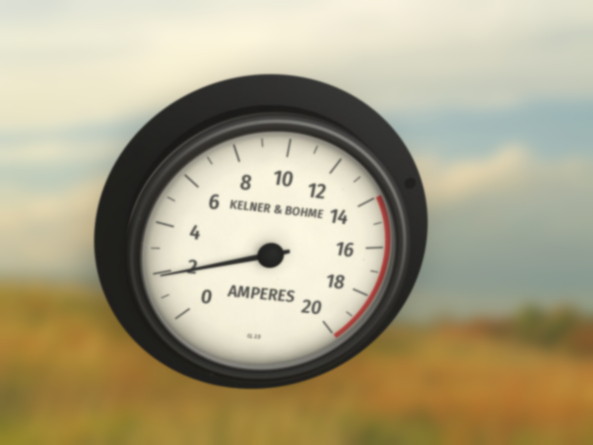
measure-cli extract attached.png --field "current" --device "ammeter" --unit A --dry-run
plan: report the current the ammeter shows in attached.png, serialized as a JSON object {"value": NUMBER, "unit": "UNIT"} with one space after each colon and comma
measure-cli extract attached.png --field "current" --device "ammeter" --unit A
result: {"value": 2, "unit": "A"}
